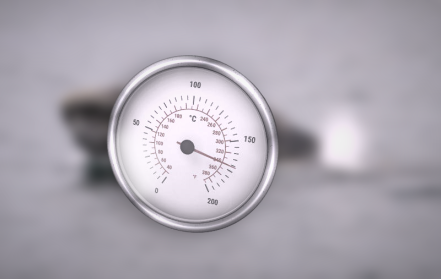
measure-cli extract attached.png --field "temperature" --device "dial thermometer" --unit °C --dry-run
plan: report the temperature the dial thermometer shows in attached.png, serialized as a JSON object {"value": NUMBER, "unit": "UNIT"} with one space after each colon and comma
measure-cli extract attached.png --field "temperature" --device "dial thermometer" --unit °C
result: {"value": 170, "unit": "°C"}
